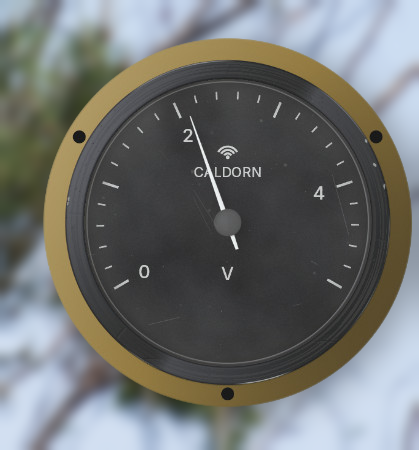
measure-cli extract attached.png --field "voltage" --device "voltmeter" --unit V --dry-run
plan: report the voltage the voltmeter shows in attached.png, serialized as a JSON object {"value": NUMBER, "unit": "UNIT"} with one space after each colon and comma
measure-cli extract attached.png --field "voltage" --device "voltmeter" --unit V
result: {"value": 2.1, "unit": "V"}
